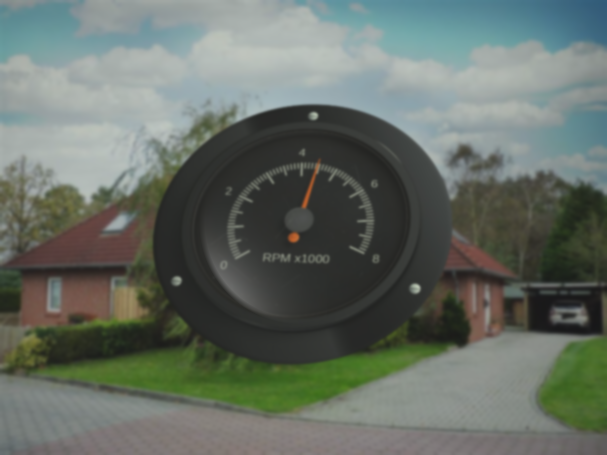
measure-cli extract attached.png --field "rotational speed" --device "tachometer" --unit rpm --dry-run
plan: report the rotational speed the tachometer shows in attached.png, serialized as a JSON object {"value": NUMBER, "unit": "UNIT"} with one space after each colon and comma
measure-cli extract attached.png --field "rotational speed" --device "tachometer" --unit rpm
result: {"value": 4500, "unit": "rpm"}
